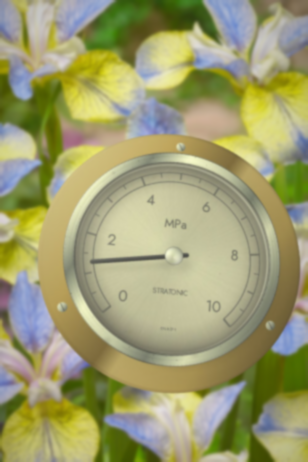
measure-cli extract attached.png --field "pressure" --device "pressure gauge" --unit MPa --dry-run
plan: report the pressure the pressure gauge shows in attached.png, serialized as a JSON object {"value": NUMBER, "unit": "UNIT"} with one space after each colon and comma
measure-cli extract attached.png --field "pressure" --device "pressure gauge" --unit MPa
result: {"value": 1.25, "unit": "MPa"}
